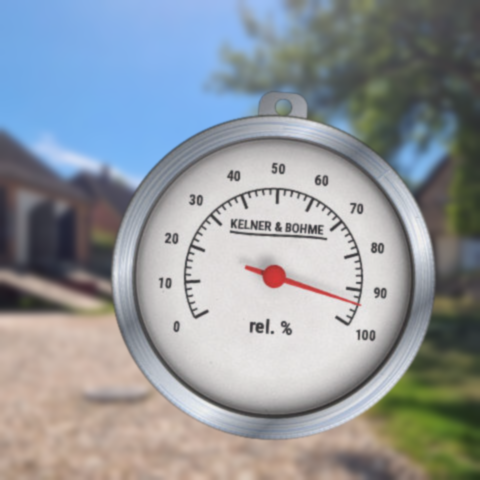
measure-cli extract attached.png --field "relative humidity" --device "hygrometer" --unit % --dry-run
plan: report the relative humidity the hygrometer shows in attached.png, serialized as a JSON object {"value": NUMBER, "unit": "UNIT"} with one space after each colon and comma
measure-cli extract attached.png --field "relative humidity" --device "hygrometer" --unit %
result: {"value": 94, "unit": "%"}
